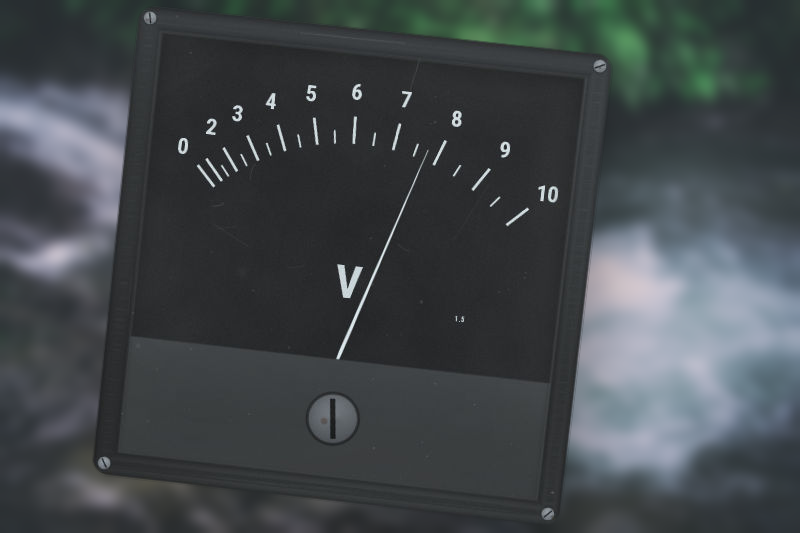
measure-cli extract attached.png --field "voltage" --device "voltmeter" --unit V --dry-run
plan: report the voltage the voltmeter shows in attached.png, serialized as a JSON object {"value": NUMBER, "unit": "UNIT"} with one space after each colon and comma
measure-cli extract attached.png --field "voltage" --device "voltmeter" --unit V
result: {"value": 7.75, "unit": "V"}
